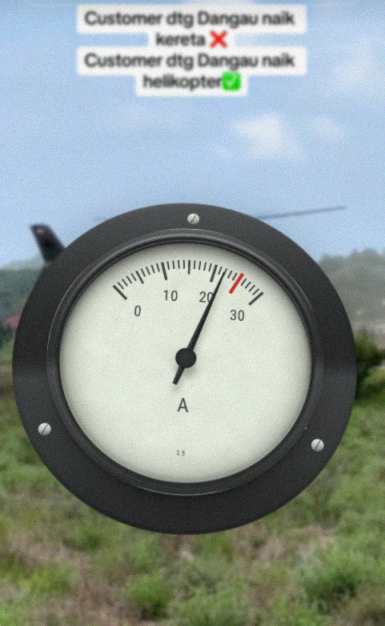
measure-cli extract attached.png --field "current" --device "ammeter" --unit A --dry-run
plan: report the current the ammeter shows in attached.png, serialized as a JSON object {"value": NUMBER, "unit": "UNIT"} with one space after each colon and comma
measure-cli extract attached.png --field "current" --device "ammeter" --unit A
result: {"value": 22, "unit": "A"}
